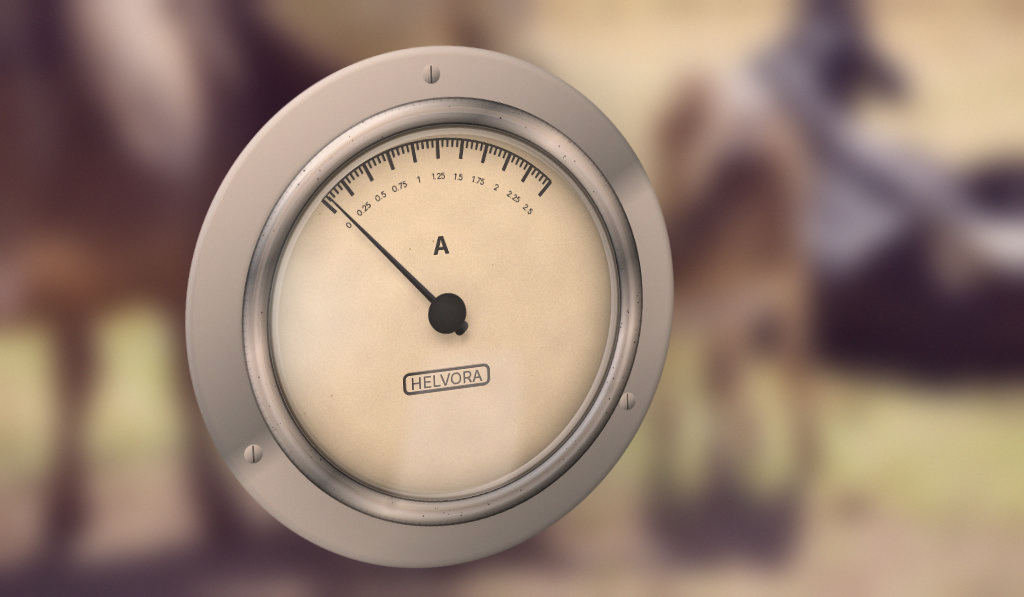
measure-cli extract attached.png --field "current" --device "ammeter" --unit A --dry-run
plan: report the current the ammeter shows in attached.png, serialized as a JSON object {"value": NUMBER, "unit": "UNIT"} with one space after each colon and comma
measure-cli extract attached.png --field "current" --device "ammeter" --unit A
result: {"value": 0.05, "unit": "A"}
